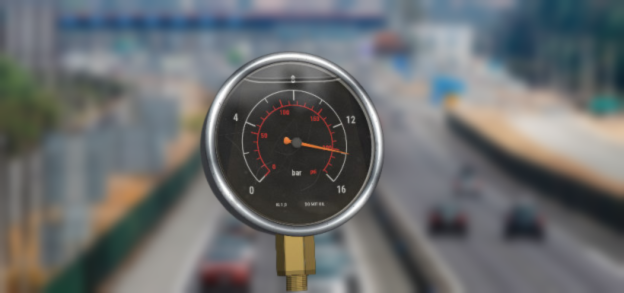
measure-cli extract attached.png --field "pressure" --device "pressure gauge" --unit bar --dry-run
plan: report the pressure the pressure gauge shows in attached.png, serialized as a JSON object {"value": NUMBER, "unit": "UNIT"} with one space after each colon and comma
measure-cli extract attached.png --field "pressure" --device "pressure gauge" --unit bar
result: {"value": 14, "unit": "bar"}
